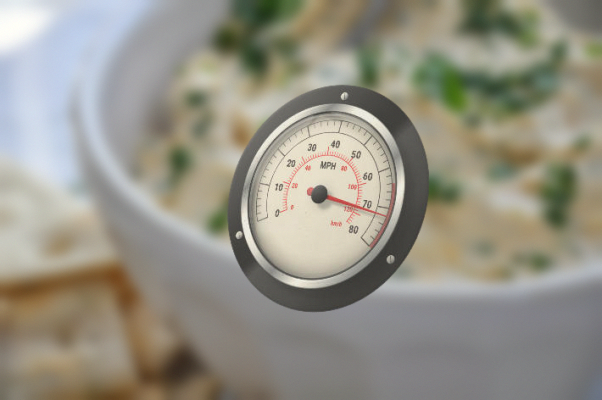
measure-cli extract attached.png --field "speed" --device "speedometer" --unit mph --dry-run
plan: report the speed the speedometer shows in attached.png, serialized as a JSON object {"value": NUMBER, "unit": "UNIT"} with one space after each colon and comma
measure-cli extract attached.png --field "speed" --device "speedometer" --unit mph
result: {"value": 72, "unit": "mph"}
